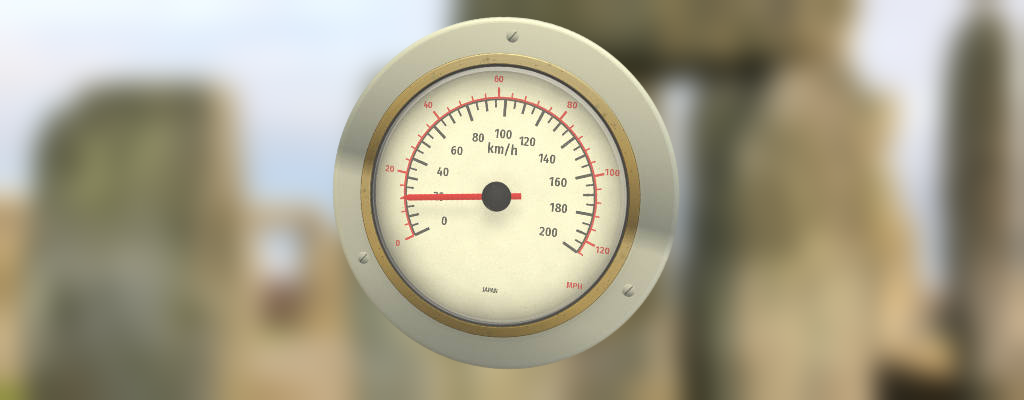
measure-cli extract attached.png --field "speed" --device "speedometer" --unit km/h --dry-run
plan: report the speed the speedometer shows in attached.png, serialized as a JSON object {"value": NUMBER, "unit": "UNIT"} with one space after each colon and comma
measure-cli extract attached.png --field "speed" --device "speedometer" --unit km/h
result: {"value": 20, "unit": "km/h"}
